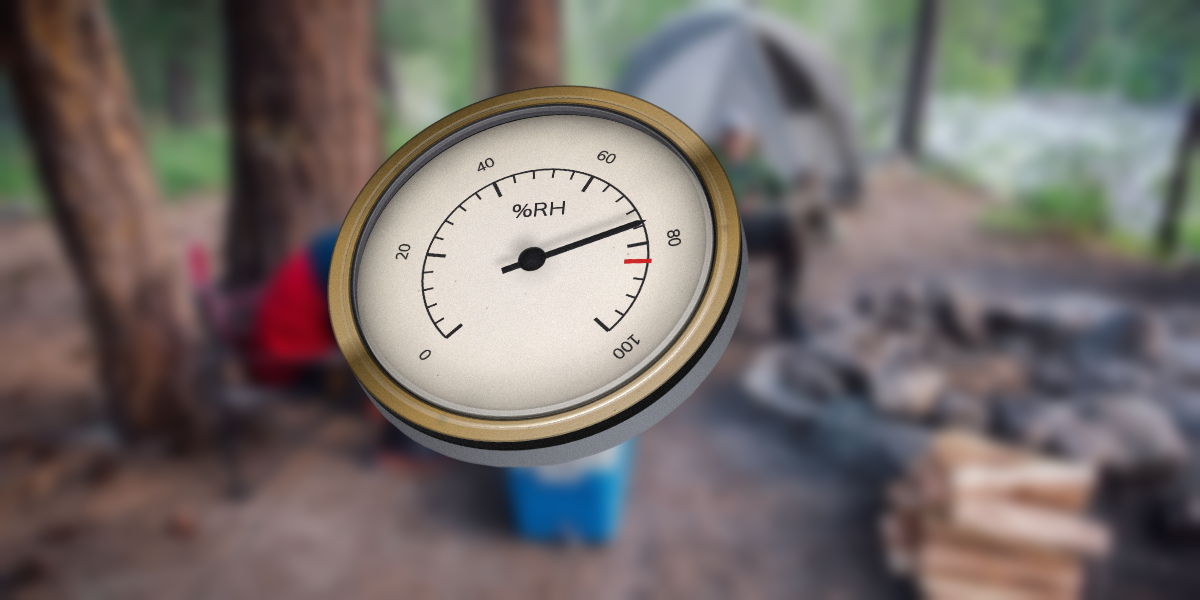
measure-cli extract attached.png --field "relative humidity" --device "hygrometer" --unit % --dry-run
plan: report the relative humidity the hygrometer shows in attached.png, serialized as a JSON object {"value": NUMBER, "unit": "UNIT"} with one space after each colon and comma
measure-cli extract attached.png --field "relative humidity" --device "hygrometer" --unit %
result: {"value": 76, "unit": "%"}
